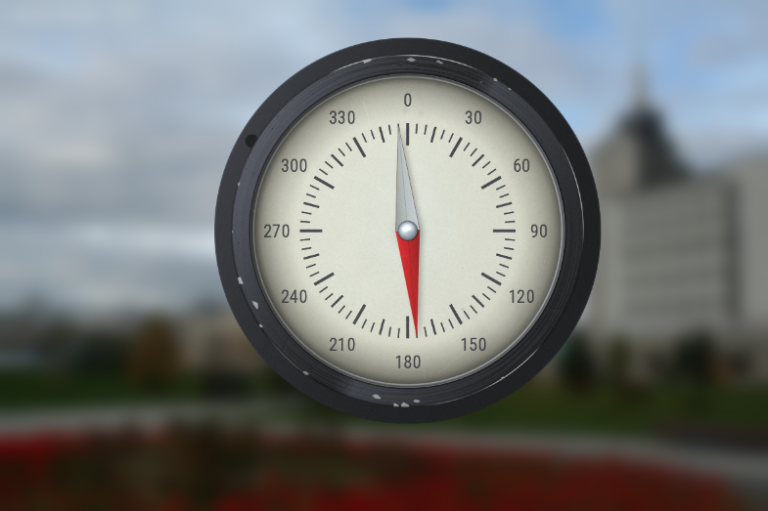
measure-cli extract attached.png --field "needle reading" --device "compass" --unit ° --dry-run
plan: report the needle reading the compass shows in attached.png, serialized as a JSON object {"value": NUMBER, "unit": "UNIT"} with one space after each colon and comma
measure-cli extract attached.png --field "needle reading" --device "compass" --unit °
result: {"value": 175, "unit": "°"}
